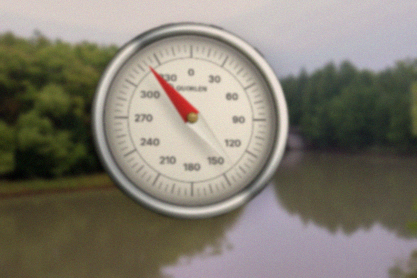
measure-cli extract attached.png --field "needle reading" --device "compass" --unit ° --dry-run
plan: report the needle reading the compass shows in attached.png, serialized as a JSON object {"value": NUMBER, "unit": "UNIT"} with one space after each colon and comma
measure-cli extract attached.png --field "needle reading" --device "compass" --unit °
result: {"value": 320, "unit": "°"}
